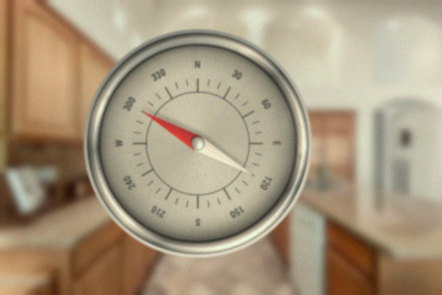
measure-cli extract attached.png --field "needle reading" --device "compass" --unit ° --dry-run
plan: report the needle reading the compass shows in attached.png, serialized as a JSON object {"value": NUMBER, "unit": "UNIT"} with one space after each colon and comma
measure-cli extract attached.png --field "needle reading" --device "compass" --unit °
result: {"value": 300, "unit": "°"}
